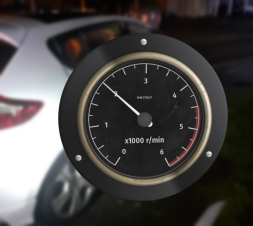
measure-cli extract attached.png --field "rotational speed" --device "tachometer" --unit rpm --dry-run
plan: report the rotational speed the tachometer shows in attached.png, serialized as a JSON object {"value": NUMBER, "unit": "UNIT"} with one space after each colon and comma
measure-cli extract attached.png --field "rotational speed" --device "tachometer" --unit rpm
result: {"value": 2000, "unit": "rpm"}
